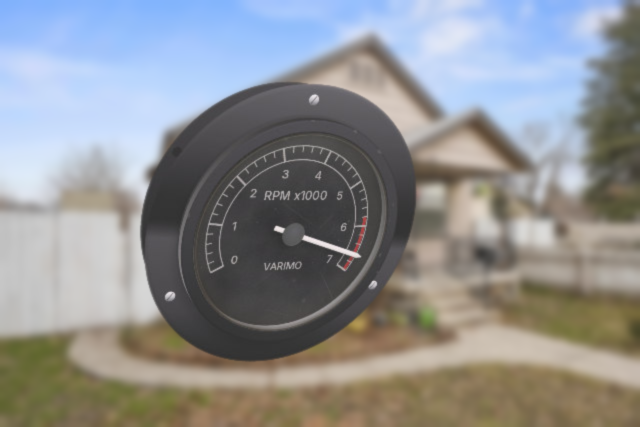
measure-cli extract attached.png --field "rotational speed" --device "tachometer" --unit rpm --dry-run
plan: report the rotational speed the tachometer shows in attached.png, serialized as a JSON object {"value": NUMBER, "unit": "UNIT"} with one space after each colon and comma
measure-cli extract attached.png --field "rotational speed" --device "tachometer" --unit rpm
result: {"value": 6600, "unit": "rpm"}
